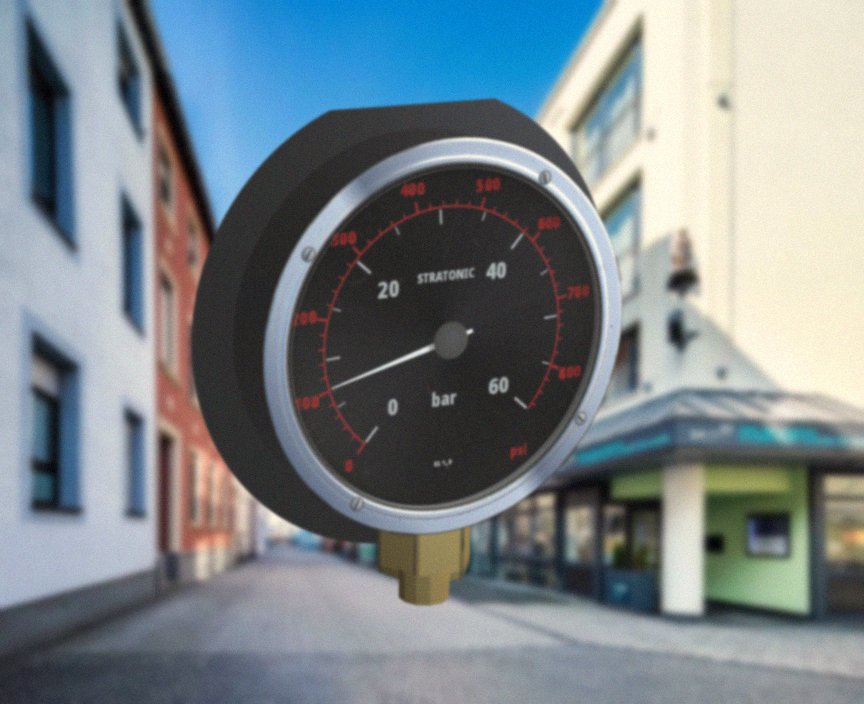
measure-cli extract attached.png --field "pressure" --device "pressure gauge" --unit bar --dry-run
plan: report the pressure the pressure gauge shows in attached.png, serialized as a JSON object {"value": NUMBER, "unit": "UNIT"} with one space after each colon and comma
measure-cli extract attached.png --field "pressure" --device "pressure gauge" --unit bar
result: {"value": 7.5, "unit": "bar"}
